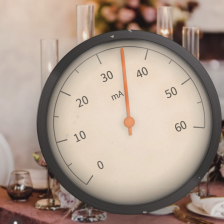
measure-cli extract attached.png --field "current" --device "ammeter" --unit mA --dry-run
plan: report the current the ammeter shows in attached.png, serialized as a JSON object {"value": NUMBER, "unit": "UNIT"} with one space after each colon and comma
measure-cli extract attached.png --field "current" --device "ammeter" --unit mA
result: {"value": 35, "unit": "mA"}
